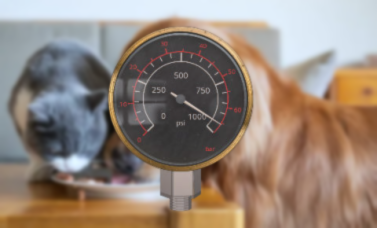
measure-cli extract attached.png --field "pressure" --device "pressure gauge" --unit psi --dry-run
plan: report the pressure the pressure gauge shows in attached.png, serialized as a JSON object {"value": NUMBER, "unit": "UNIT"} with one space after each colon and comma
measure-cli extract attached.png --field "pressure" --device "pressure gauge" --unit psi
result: {"value": 950, "unit": "psi"}
